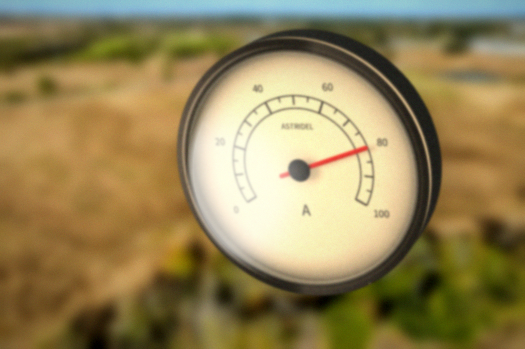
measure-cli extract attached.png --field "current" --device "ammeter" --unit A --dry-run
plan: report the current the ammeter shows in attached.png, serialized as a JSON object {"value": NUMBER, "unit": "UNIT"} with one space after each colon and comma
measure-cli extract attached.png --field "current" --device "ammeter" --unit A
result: {"value": 80, "unit": "A"}
